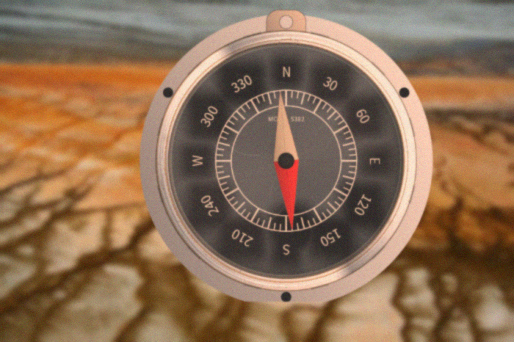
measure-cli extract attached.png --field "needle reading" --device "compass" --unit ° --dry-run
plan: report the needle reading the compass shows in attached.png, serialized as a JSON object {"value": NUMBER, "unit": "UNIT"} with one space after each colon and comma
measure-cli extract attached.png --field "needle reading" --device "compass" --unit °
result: {"value": 175, "unit": "°"}
